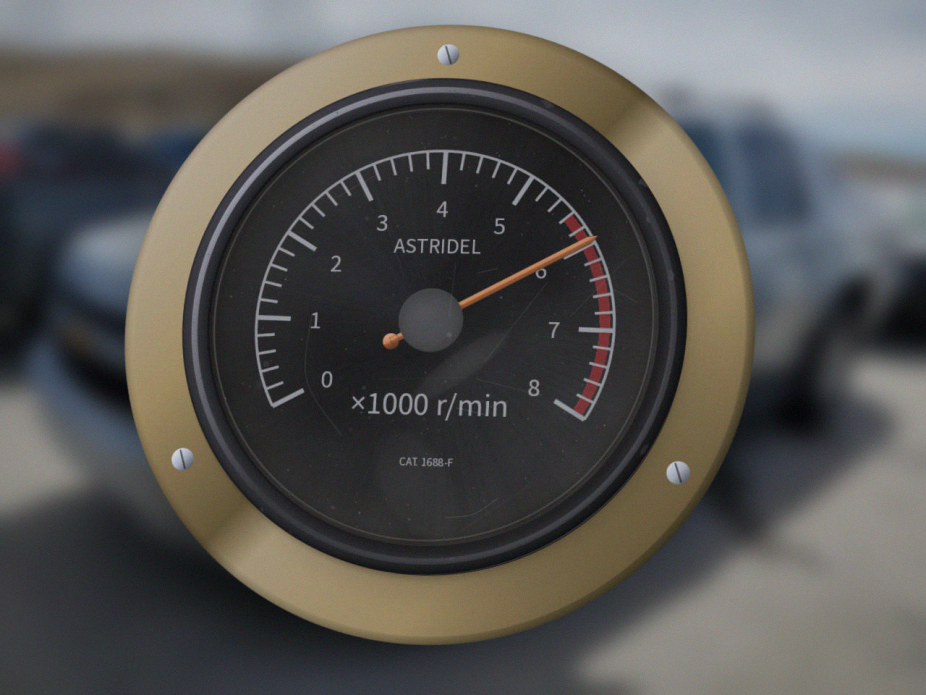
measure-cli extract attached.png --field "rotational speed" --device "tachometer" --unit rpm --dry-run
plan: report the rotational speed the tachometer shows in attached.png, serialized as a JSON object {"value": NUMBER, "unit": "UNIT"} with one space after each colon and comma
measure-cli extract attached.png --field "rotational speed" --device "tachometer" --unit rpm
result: {"value": 6000, "unit": "rpm"}
